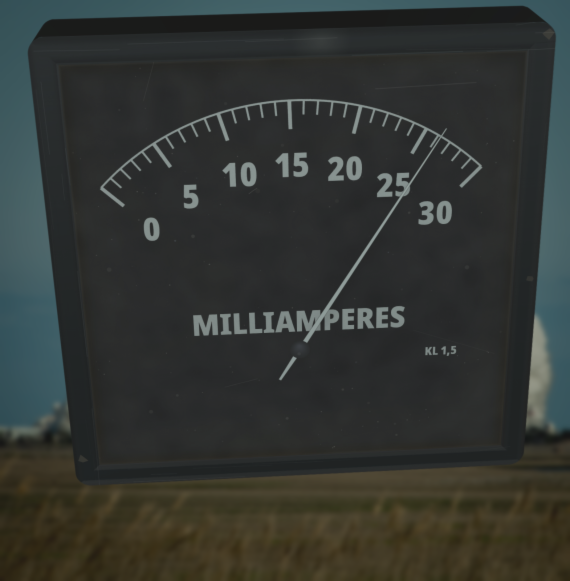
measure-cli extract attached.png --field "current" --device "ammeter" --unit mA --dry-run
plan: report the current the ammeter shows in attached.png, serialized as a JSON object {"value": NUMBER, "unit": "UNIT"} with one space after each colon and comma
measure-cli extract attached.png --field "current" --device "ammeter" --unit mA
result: {"value": 26, "unit": "mA"}
